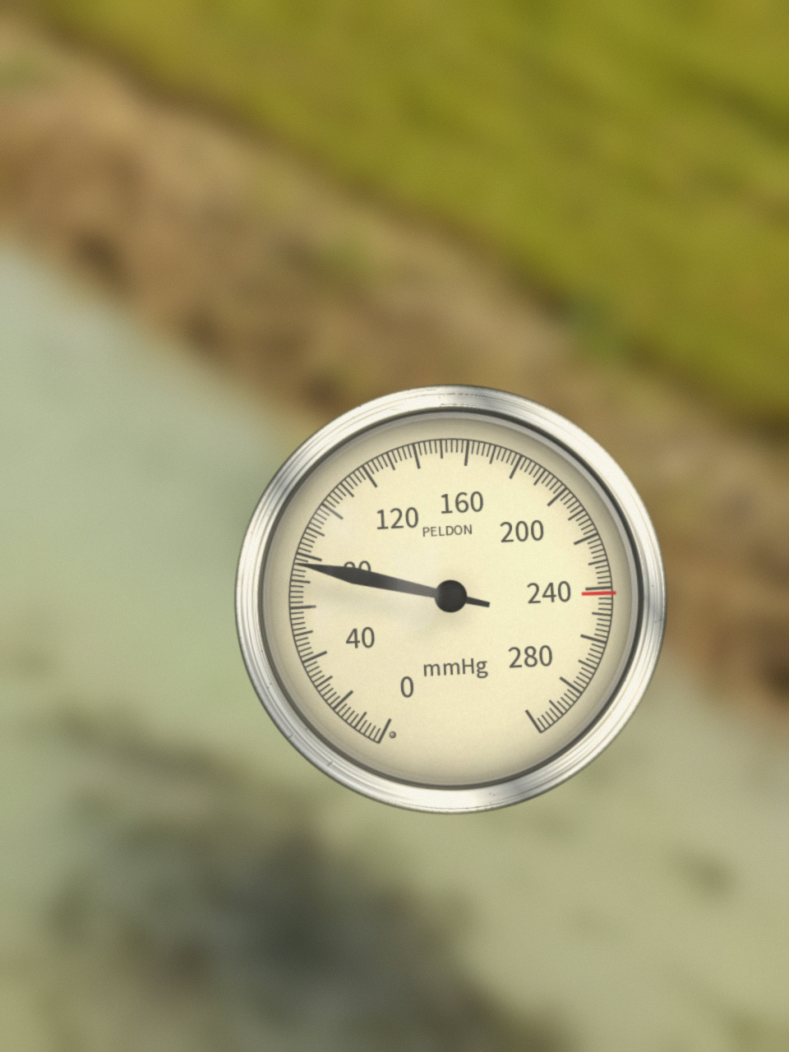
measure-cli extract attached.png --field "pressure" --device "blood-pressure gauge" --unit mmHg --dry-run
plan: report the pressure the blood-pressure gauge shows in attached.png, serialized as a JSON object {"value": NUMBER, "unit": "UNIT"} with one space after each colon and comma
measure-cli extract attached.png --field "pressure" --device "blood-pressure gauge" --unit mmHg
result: {"value": 76, "unit": "mmHg"}
